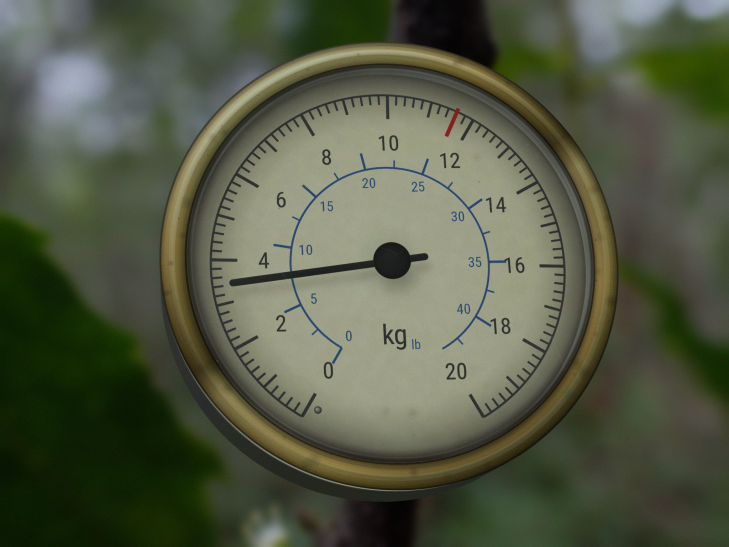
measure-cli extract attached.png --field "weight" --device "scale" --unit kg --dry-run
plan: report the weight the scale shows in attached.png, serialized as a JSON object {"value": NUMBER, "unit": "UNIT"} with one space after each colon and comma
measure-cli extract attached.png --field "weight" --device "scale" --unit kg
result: {"value": 3.4, "unit": "kg"}
